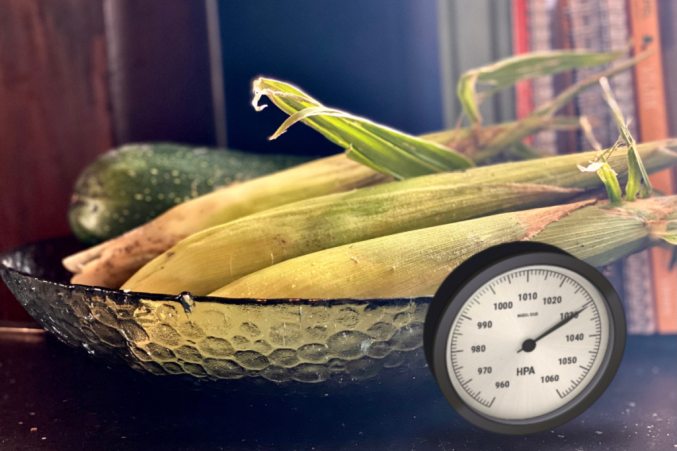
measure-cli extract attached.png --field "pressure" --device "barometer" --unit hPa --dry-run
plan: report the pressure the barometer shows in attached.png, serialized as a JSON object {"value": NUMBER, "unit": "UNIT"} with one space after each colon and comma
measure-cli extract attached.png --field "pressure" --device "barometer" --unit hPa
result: {"value": 1030, "unit": "hPa"}
